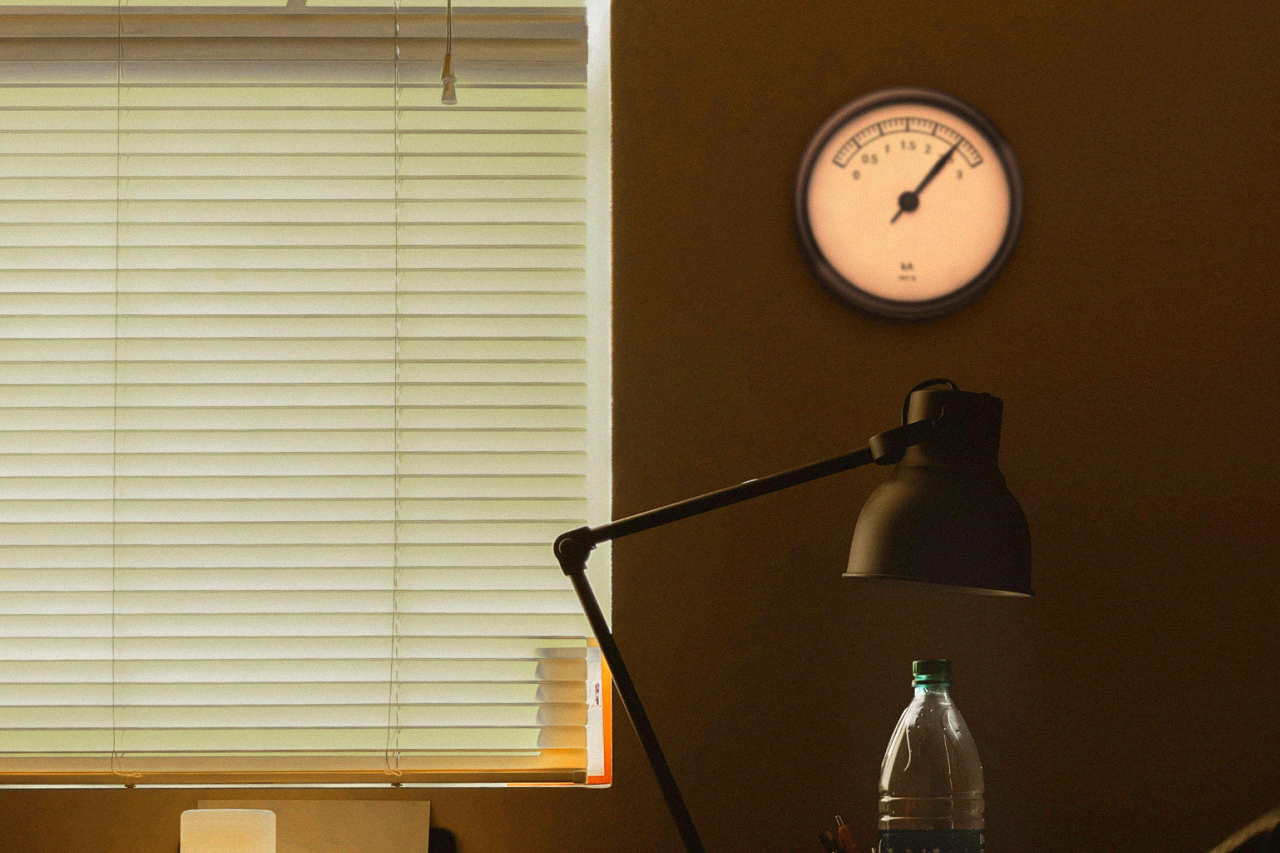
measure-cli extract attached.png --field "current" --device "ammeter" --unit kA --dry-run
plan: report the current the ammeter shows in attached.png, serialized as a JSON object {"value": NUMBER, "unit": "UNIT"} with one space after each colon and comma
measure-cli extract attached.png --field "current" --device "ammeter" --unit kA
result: {"value": 2.5, "unit": "kA"}
